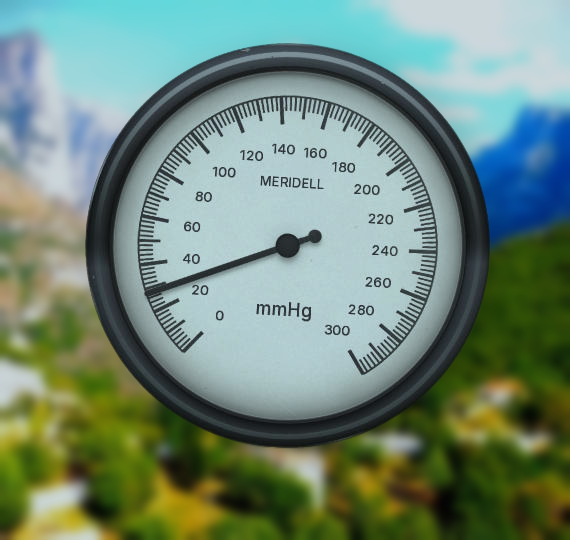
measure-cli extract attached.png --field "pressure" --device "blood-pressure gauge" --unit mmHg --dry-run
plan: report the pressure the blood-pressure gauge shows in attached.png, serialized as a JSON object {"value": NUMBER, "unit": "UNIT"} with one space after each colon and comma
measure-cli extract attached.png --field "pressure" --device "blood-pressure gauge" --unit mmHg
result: {"value": 28, "unit": "mmHg"}
